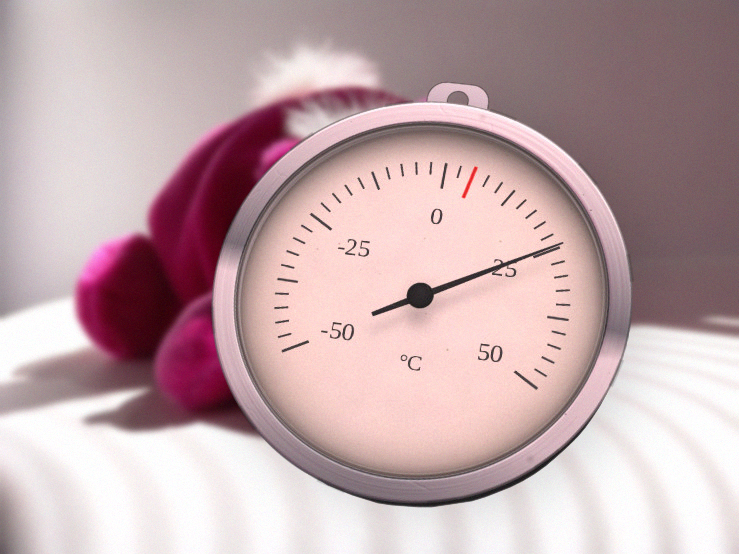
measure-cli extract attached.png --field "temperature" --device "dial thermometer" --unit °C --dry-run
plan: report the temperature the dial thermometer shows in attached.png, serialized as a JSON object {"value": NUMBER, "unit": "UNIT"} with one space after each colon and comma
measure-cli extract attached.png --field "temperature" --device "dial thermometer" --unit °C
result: {"value": 25, "unit": "°C"}
